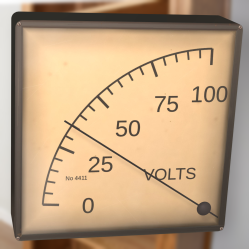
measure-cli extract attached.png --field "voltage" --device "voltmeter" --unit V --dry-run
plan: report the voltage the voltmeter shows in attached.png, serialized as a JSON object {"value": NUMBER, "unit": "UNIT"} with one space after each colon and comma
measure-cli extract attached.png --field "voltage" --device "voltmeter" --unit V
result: {"value": 35, "unit": "V"}
